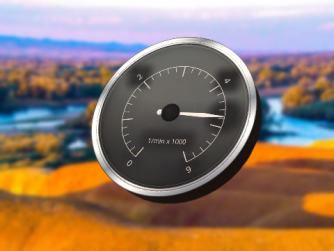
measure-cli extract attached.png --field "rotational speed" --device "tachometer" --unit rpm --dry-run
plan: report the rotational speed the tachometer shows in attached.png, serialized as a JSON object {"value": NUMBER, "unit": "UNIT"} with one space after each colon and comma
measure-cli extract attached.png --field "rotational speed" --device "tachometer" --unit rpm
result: {"value": 4800, "unit": "rpm"}
